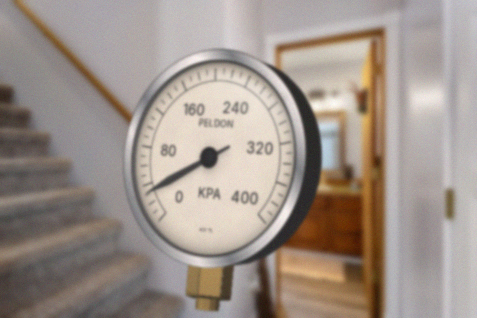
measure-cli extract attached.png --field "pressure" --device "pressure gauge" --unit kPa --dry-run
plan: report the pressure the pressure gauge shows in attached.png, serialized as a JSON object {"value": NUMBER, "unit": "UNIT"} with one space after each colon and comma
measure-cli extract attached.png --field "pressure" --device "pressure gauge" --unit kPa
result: {"value": 30, "unit": "kPa"}
